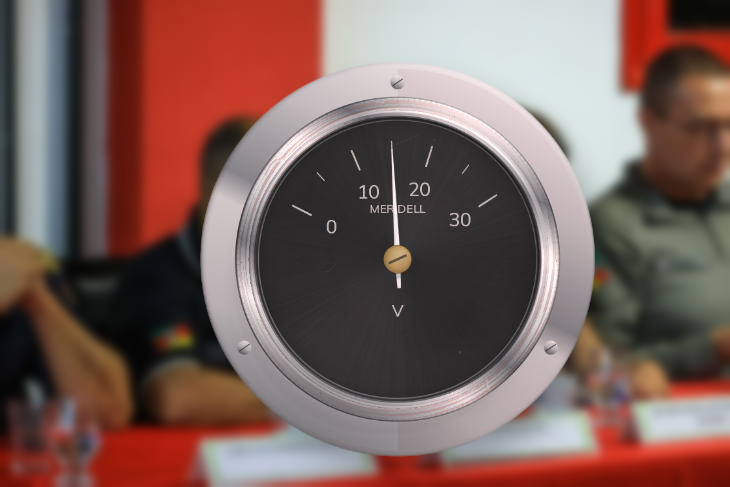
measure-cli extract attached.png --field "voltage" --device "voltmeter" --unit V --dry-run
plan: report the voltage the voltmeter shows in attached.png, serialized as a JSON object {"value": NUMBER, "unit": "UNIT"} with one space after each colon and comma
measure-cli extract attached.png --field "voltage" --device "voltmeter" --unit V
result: {"value": 15, "unit": "V"}
